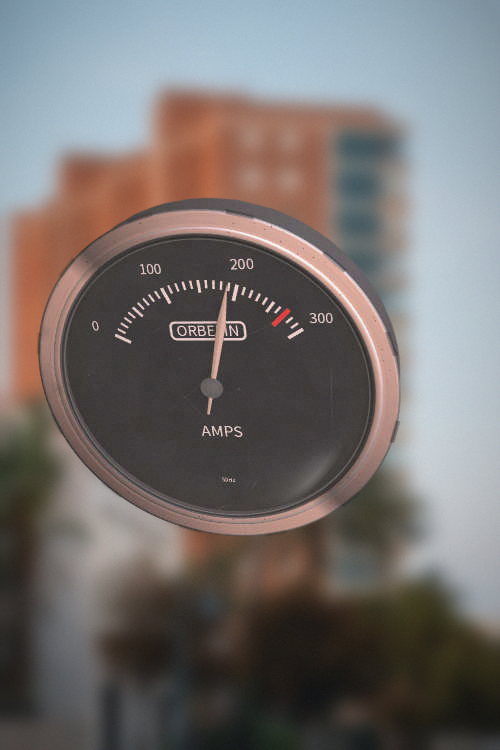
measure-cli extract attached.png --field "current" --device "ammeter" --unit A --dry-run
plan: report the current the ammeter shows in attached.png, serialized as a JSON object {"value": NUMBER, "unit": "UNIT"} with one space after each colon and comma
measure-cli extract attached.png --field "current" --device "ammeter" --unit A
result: {"value": 190, "unit": "A"}
